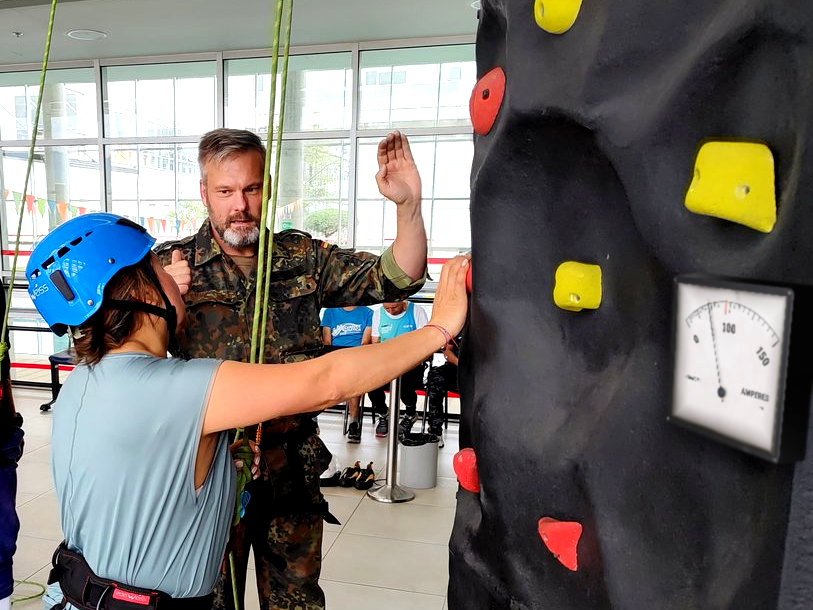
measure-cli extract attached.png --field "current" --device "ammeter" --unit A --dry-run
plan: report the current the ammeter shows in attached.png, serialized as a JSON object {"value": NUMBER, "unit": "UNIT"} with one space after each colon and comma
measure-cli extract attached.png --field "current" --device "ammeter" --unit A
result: {"value": 75, "unit": "A"}
